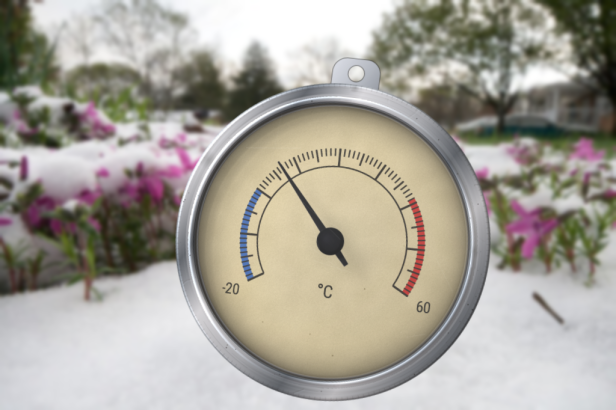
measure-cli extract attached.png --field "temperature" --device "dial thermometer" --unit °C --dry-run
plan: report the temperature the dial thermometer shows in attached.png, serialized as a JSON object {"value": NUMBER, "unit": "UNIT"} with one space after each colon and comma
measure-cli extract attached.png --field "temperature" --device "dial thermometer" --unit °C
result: {"value": 7, "unit": "°C"}
